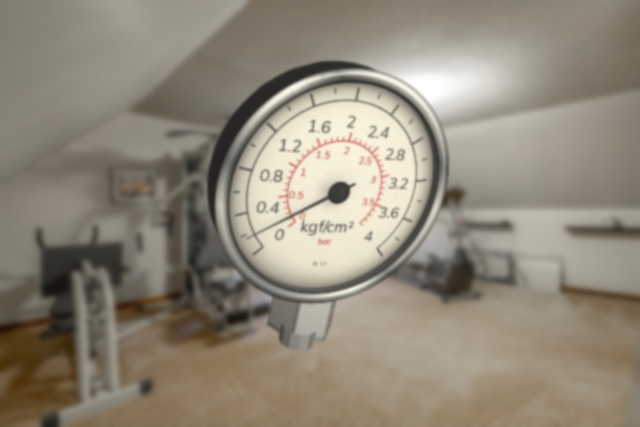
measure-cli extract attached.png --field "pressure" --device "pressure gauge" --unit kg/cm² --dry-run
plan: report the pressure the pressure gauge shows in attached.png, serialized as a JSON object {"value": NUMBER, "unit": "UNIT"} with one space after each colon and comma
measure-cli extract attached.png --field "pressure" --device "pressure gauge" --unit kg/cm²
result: {"value": 0.2, "unit": "kg/cm²"}
